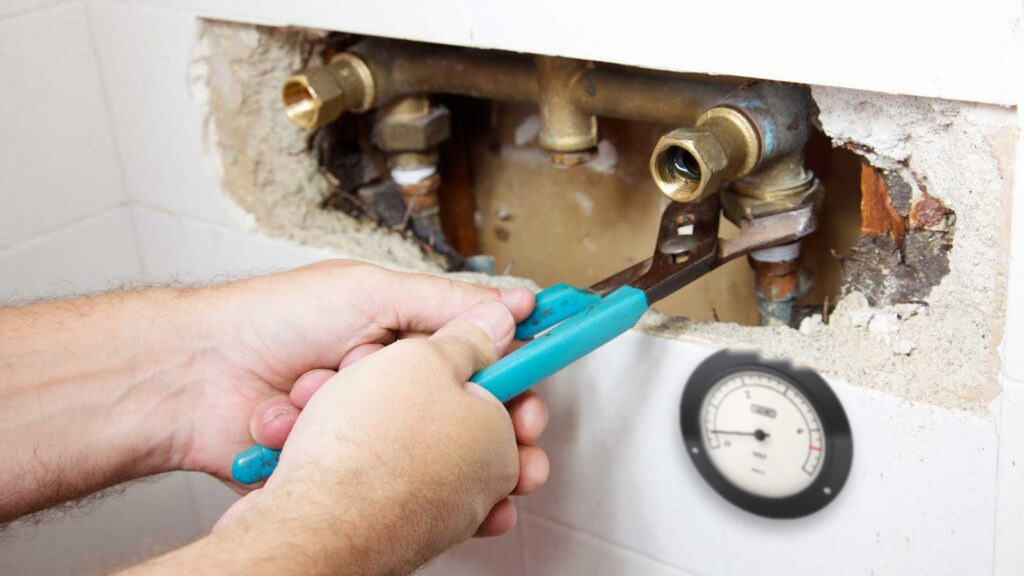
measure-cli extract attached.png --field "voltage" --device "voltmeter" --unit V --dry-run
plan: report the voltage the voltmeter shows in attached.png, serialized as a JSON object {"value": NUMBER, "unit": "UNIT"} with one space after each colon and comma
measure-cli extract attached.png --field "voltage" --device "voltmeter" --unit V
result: {"value": 0.4, "unit": "V"}
